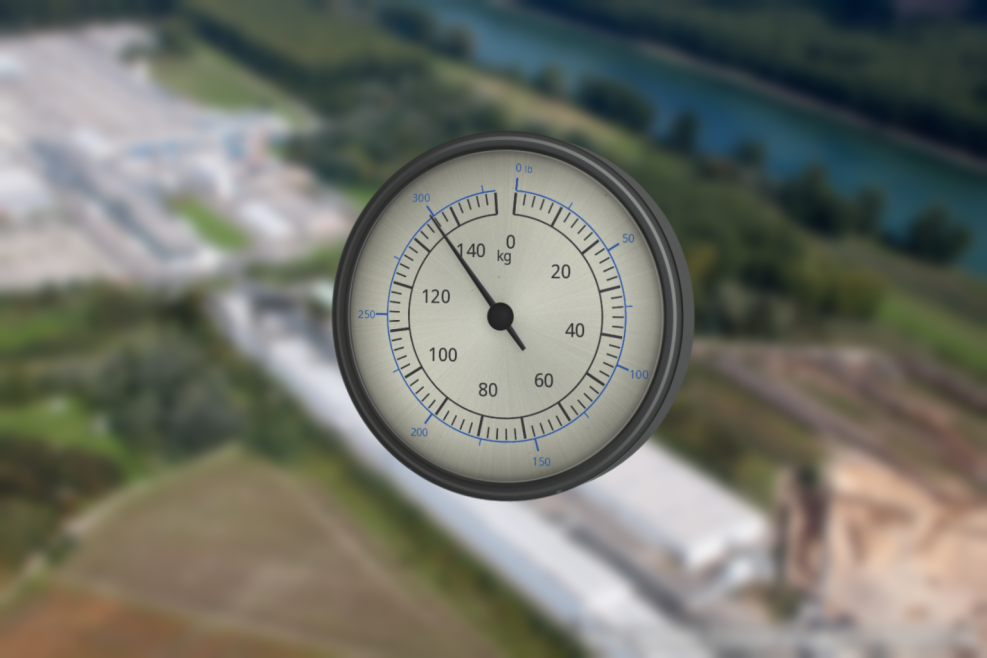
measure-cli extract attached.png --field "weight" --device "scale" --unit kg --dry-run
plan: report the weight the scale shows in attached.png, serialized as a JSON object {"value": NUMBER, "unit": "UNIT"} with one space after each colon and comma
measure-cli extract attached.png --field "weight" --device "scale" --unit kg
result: {"value": 136, "unit": "kg"}
